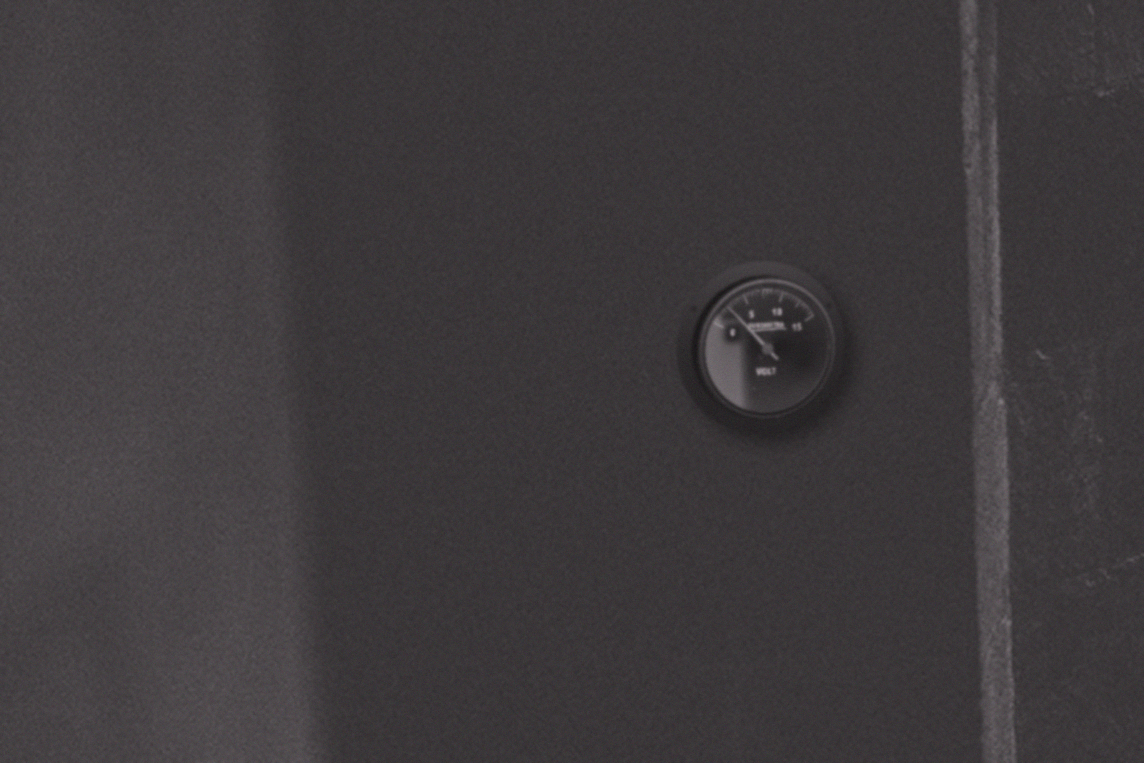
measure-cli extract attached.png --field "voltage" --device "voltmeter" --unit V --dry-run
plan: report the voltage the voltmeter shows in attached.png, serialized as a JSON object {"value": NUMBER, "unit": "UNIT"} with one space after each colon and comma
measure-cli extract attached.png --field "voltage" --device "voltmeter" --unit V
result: {"value": 2.5, "unit": "V"}
